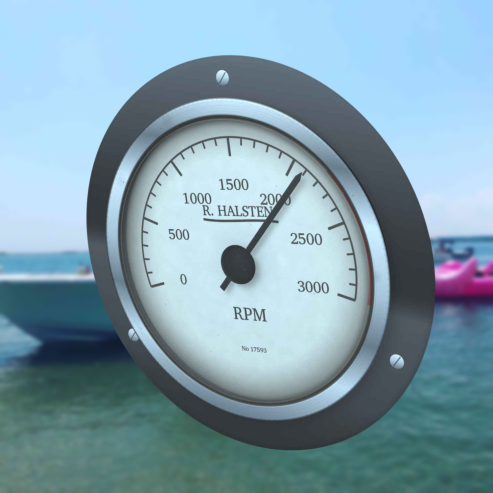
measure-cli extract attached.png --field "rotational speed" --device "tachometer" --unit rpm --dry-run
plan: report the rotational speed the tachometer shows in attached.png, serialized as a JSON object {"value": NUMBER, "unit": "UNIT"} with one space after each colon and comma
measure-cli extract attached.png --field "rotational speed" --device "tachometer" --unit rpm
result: {"value": 2100, "unit": "rpm"}
